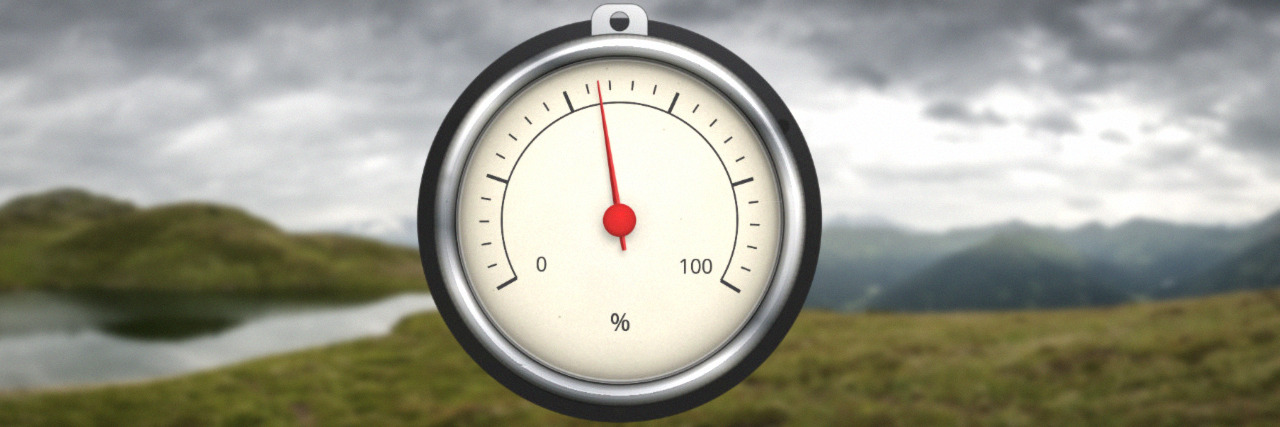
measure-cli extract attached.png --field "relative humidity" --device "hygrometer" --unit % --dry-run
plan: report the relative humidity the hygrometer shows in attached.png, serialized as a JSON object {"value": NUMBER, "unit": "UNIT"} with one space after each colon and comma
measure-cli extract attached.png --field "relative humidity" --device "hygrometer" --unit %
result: {"value": 46, "unit": "%"}
